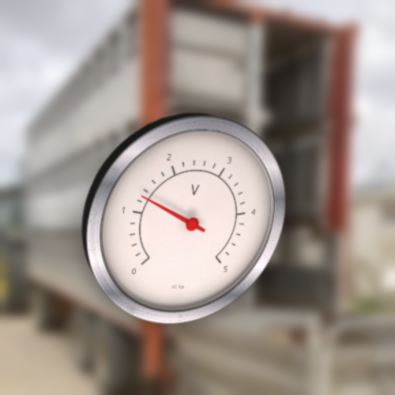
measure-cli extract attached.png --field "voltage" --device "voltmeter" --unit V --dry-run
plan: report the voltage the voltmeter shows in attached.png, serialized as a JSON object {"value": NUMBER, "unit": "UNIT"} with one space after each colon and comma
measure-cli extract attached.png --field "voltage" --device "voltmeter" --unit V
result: {"value": 1.3, "unit": "V"}
